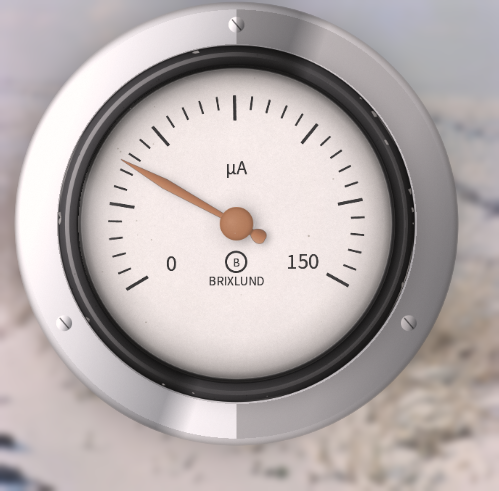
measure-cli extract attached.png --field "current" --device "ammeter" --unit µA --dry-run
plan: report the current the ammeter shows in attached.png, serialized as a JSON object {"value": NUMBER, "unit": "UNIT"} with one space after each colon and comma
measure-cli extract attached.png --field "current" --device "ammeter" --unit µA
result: {"value": 37.5, "unit": "µA"}
